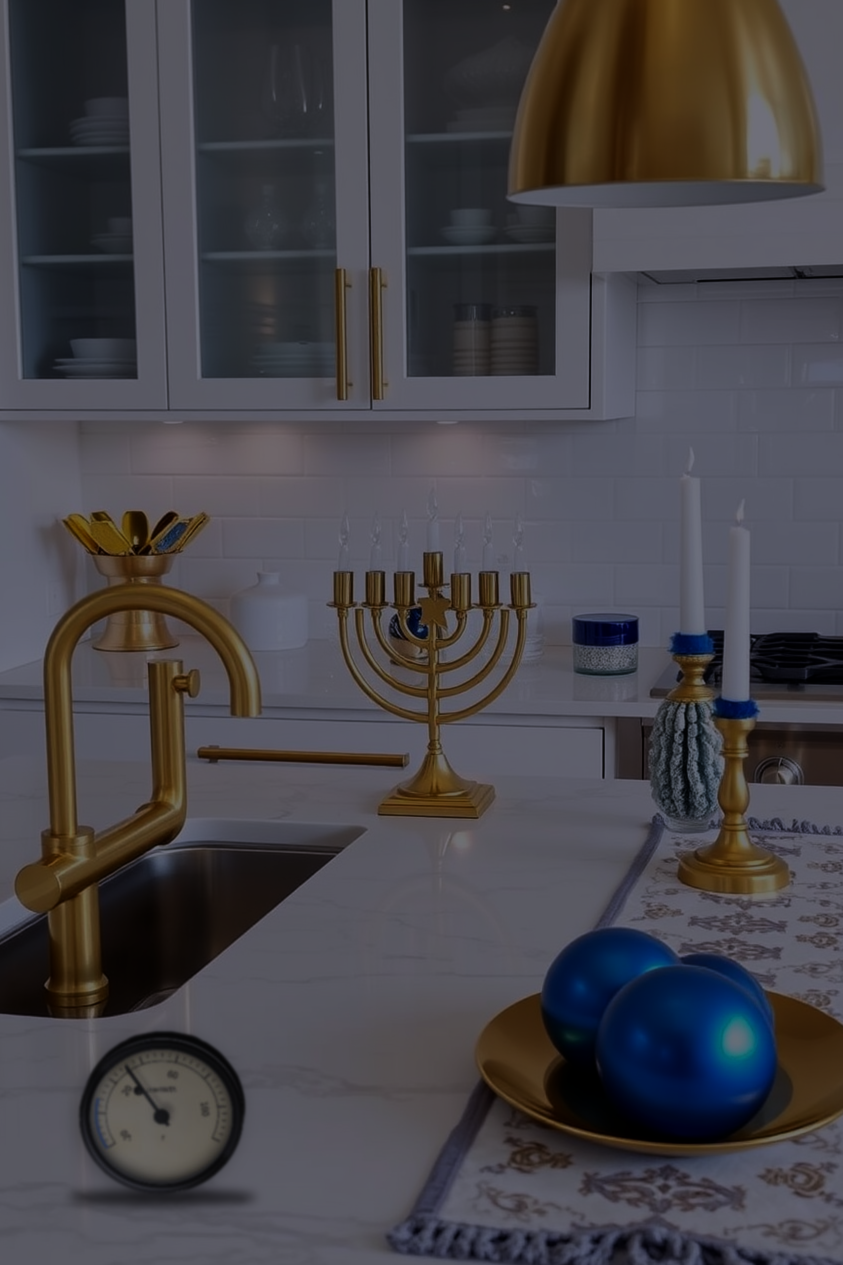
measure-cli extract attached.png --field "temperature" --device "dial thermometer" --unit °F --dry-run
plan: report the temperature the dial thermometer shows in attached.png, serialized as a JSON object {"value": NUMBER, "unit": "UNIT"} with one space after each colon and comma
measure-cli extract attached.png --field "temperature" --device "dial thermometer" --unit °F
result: {"value": 32, "unit": "°F"}
